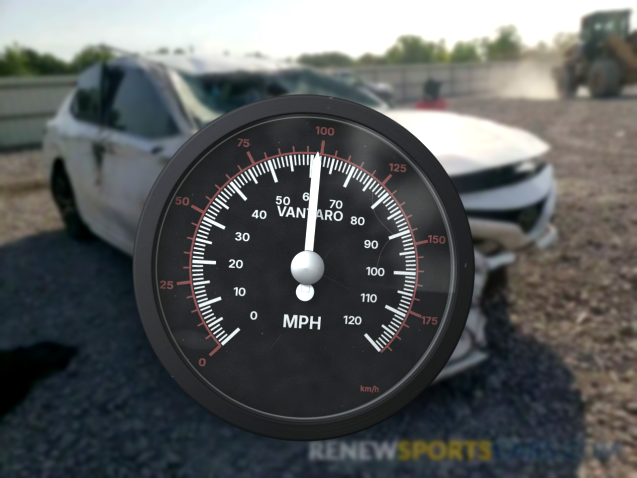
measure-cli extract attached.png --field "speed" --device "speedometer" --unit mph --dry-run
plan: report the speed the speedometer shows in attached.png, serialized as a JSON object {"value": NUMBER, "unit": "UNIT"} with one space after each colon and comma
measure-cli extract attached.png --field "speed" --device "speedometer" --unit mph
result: {"value": 61, "unit": "mph"}
